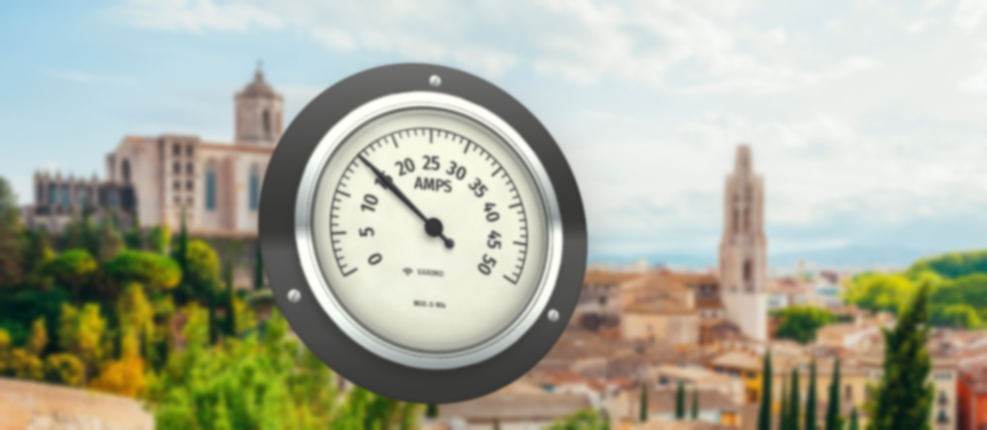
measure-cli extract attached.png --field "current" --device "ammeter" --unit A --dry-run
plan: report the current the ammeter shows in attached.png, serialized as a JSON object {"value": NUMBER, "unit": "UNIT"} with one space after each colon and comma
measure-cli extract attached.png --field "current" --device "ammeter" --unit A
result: {"value": 15, "unit": "A"}
